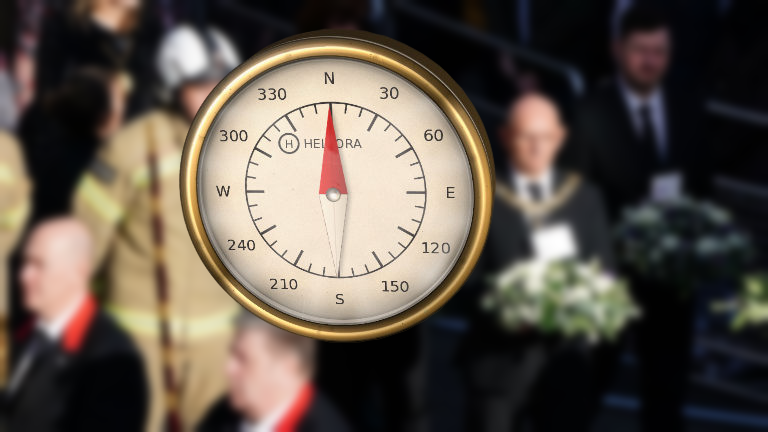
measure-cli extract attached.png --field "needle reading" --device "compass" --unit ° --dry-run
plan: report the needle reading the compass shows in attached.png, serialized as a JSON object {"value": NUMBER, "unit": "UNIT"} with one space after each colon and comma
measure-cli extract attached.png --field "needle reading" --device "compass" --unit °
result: {"value": 0, "unit": "°"}
